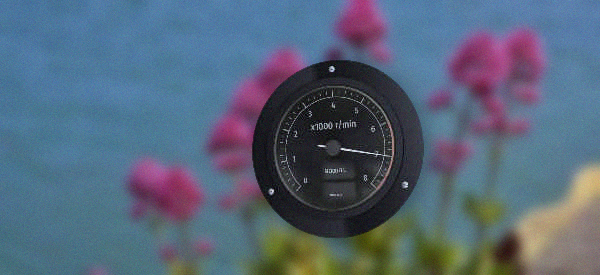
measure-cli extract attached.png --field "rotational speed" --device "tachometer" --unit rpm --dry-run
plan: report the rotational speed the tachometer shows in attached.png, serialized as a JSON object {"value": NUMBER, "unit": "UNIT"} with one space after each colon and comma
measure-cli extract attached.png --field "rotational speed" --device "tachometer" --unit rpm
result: {"value": 7000, "unit": "rpm"}
